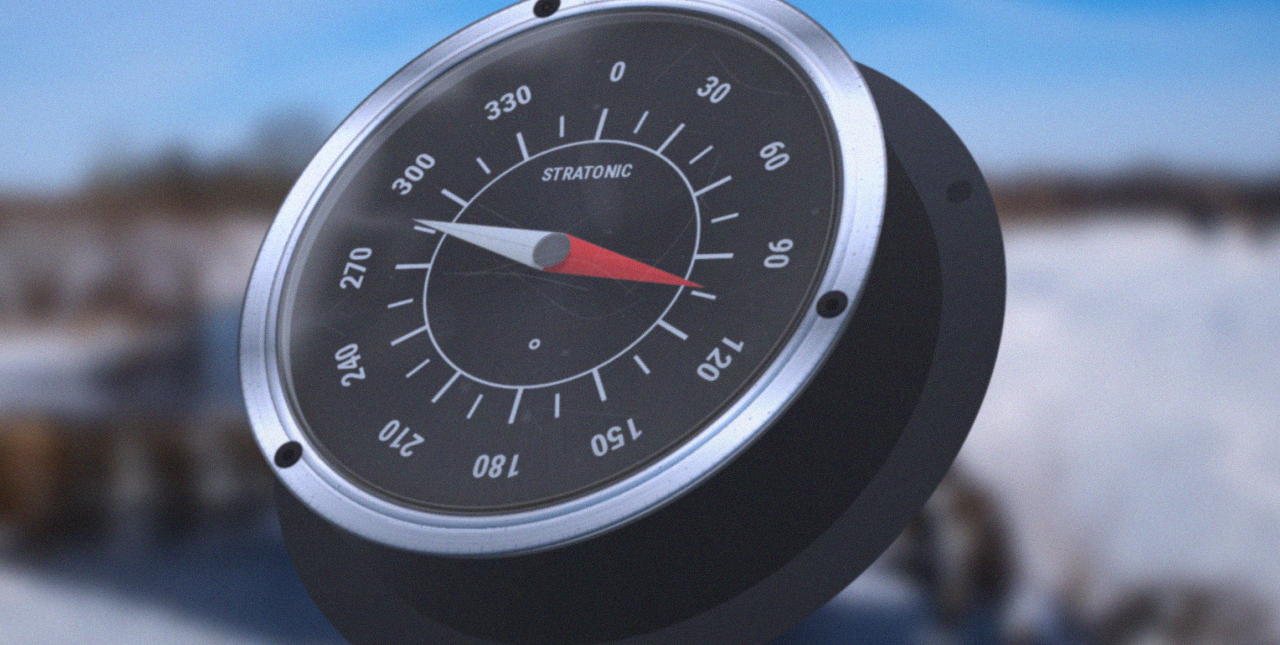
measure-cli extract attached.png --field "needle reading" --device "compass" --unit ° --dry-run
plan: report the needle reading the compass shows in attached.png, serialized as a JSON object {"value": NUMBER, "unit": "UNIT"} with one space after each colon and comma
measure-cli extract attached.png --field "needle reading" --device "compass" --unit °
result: {"value": 105, "unit": "°"}
